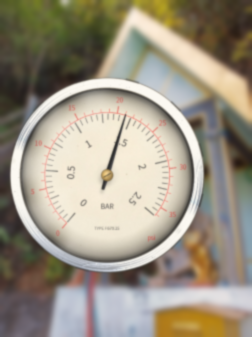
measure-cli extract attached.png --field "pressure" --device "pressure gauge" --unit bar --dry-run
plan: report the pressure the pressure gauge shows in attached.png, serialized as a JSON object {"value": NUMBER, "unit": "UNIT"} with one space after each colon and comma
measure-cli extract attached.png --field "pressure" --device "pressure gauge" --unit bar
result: {"value": 1.45, "unit": "bar"}
